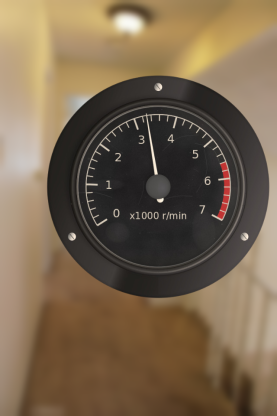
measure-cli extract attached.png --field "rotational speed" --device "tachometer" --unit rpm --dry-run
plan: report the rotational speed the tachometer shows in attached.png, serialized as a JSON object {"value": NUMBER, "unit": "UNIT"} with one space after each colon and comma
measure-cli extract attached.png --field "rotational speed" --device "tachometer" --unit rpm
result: {"value": 3300, "unit": "rpm"}
